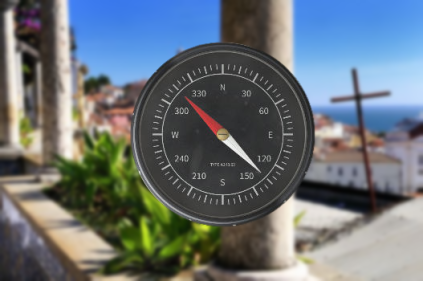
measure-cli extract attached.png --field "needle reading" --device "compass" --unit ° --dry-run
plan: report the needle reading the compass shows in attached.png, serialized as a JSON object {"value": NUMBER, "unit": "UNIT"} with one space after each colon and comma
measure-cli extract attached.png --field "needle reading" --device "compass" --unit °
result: {"value": 315, "unit": "°"}
